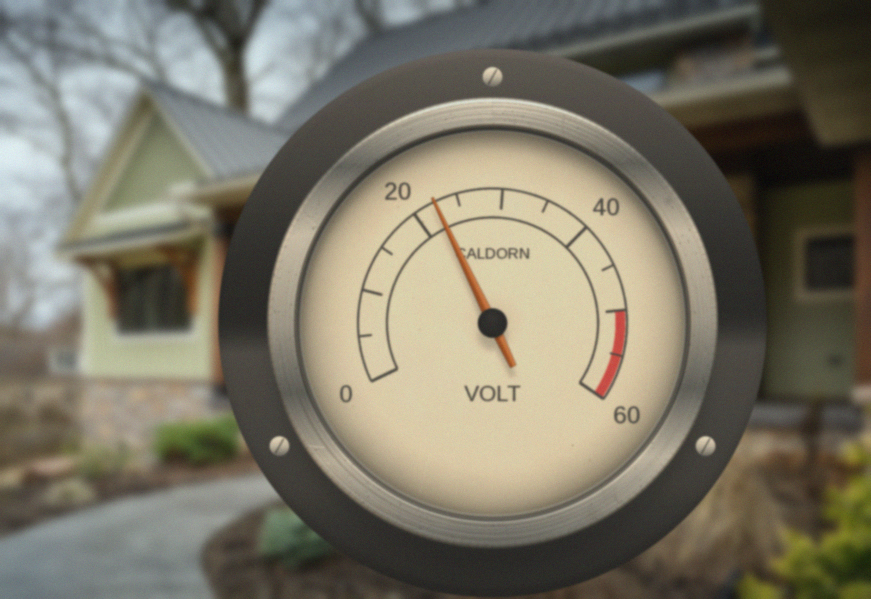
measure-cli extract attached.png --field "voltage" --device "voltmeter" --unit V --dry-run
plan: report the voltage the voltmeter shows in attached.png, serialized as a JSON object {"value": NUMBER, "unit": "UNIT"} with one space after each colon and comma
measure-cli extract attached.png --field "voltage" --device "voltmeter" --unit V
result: {"value": 22.5, "unit": "V"}
